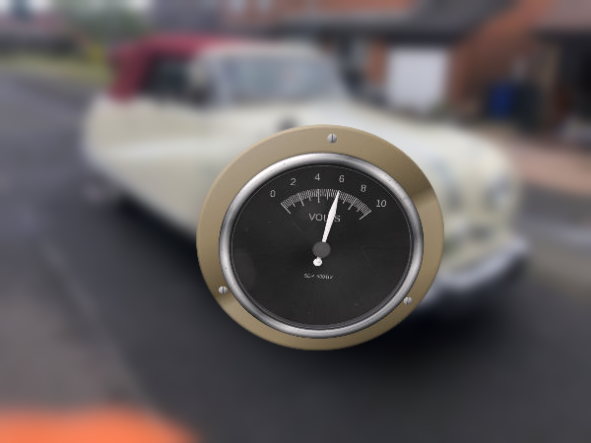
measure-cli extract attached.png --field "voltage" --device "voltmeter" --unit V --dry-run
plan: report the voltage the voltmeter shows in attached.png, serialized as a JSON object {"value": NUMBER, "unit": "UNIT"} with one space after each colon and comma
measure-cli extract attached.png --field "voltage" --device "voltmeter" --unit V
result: {"value": 6, "unit": "V"}
